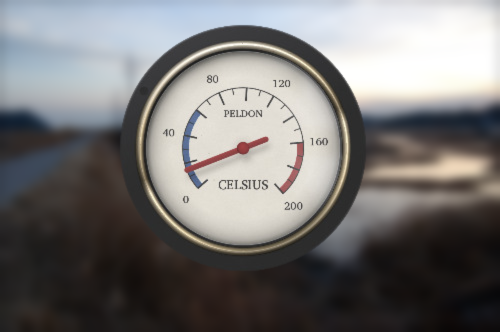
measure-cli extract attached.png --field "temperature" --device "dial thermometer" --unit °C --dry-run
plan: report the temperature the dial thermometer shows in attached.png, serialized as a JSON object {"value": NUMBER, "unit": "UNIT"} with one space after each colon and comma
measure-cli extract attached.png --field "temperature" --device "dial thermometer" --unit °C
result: {"value": 15, "unit": "°C"}
